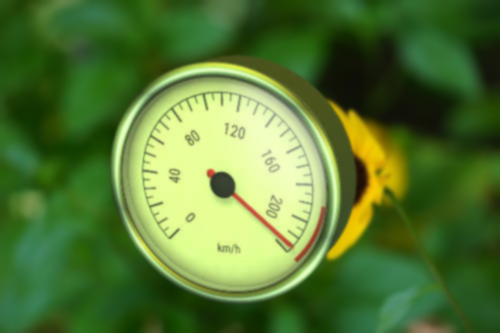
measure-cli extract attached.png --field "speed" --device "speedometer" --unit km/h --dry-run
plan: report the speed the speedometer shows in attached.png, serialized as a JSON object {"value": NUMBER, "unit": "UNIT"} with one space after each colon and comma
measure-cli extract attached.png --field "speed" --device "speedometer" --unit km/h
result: {"value": 215, "unit": "km/h"}
